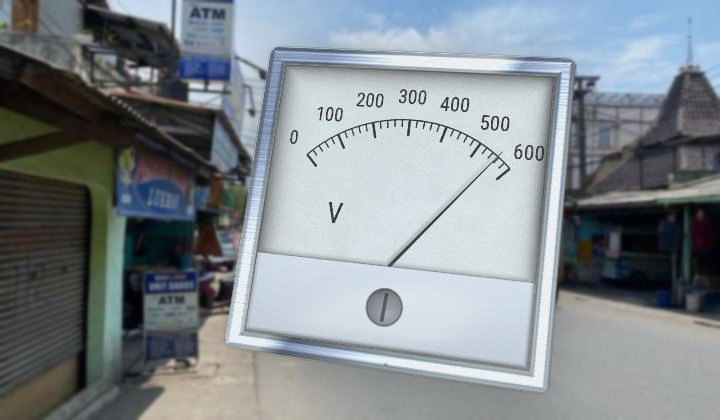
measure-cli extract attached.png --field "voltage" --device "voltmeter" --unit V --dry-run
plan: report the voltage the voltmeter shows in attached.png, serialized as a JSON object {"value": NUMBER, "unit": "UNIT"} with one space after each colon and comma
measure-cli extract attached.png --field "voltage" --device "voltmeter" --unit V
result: {"value": 560, "unit": "V"}
